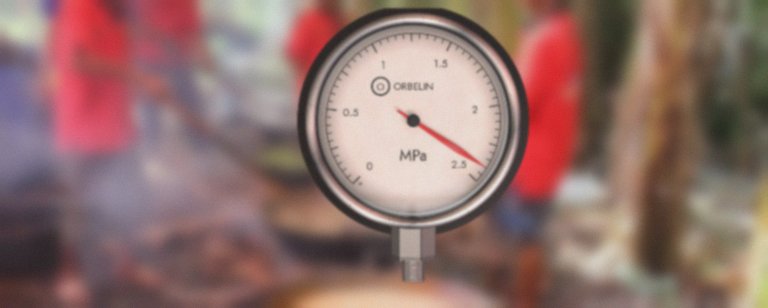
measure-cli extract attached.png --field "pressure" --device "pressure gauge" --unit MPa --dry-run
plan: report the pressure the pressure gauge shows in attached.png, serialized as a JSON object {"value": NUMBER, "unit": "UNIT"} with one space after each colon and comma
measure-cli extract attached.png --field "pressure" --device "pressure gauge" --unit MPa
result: {"value": 2.4, "unit": "MPa"}
